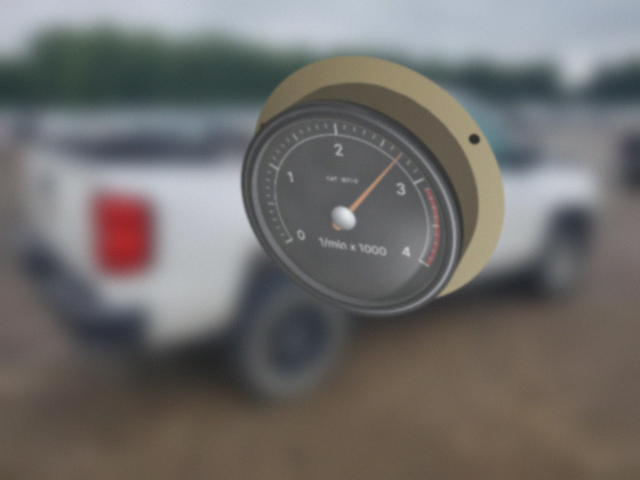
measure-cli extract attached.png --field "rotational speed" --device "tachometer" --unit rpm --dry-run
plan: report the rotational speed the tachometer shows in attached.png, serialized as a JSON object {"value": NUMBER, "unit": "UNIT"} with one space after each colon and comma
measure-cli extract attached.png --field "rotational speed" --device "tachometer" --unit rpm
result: {"value": 2700, "unit": "rpm"}
